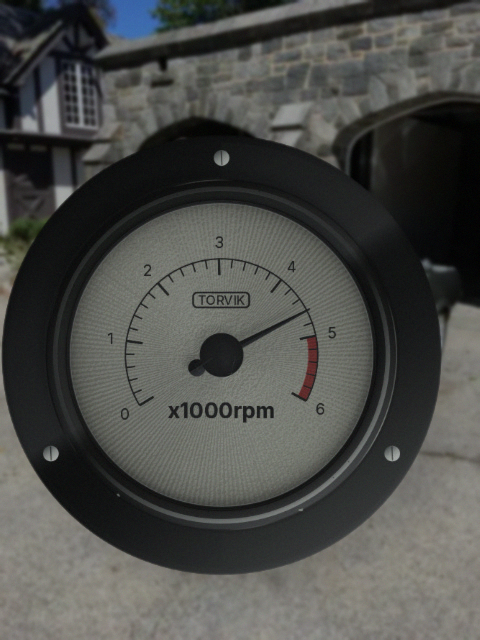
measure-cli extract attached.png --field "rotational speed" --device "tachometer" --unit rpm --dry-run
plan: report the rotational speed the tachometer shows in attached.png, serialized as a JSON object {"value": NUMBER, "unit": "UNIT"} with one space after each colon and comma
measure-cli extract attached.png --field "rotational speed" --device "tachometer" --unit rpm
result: {"value": 4600, "unit": "rpm"}
